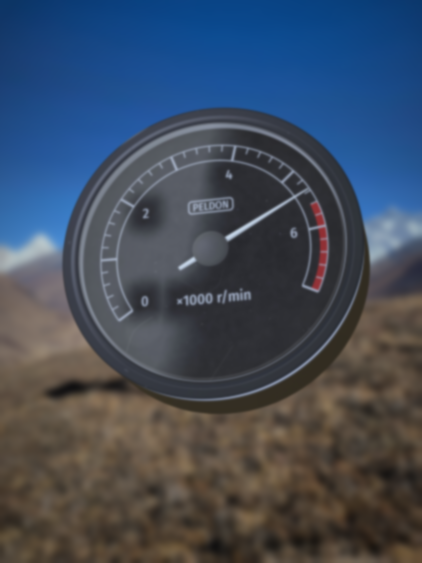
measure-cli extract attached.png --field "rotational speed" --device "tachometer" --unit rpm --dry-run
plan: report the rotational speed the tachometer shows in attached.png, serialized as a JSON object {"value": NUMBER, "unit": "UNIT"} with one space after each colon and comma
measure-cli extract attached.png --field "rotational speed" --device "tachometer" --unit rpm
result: {"value": 5400, "unit": "rpm"}
